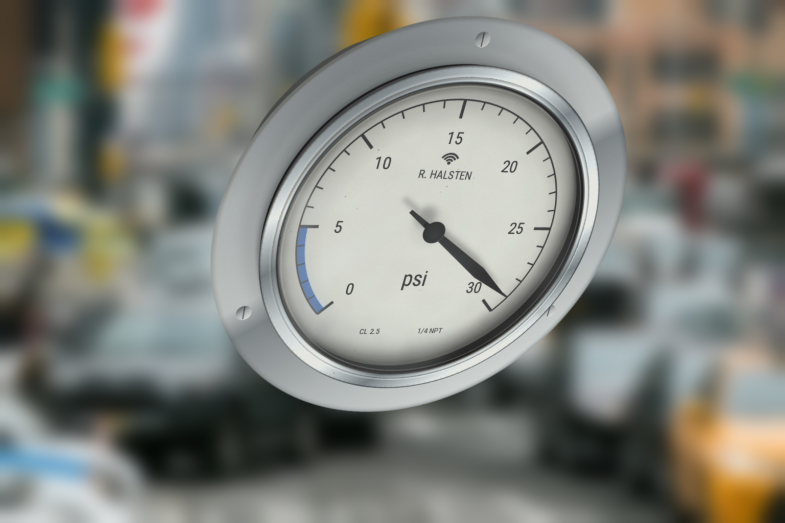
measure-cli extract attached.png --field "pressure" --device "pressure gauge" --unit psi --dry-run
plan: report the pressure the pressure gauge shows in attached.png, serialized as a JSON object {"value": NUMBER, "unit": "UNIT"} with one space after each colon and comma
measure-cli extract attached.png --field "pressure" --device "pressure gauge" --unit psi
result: {"value": 29, "unit": "psi"}
